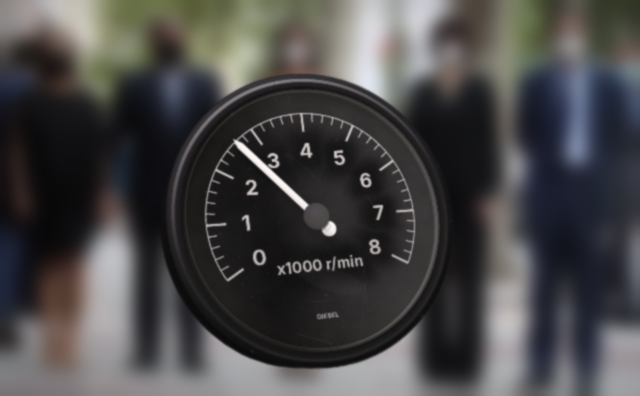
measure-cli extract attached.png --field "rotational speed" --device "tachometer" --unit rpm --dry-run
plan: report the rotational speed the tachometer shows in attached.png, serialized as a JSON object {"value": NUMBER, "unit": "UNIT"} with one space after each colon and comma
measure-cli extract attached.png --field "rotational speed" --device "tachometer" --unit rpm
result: {"value": 2600, "unit": "rpm"}
